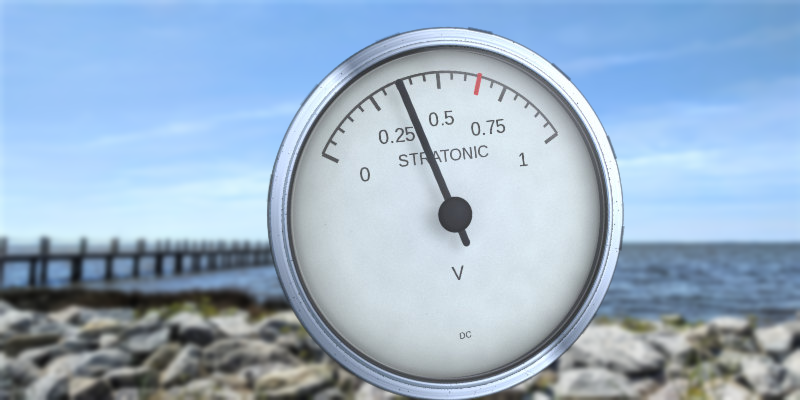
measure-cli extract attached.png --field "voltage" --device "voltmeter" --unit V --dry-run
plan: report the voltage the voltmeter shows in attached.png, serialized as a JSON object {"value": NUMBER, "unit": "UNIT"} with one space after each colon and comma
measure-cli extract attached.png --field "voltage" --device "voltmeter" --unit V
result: {"value": 0.35, "unit": "V"}
